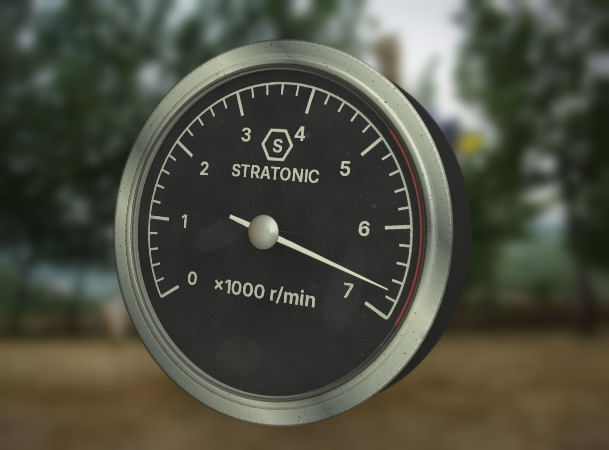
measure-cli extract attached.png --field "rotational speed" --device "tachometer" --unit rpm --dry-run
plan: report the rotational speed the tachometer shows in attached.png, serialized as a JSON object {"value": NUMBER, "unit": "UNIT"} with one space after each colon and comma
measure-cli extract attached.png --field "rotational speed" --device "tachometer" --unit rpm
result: {"value": 6700, "unit": "rpm"}
